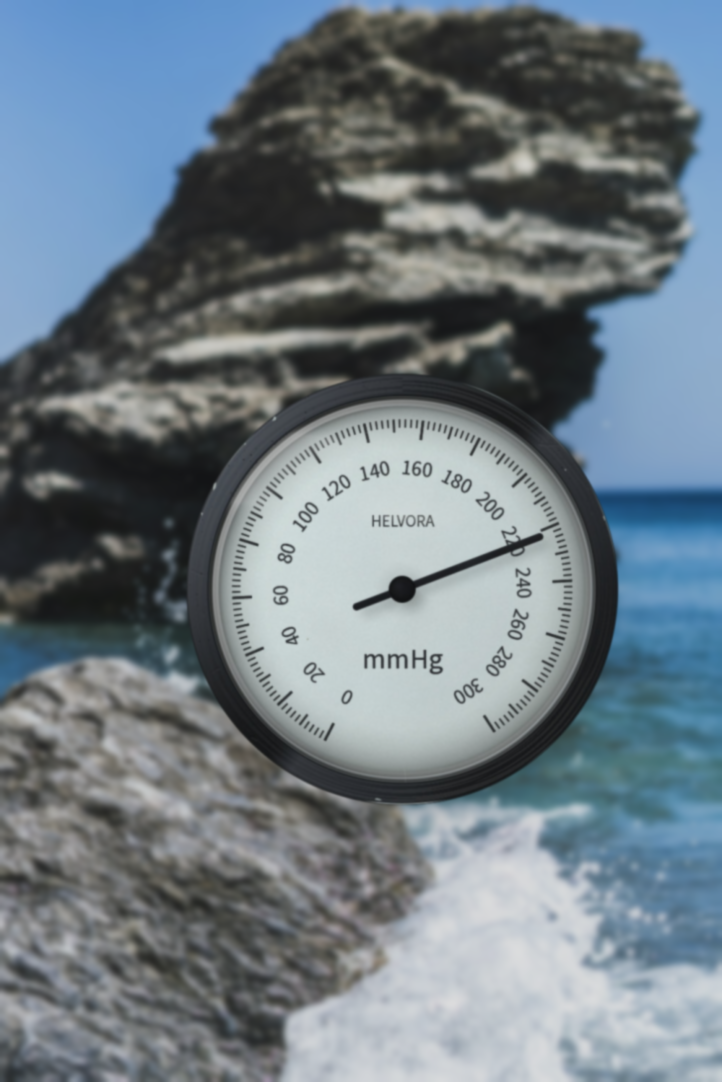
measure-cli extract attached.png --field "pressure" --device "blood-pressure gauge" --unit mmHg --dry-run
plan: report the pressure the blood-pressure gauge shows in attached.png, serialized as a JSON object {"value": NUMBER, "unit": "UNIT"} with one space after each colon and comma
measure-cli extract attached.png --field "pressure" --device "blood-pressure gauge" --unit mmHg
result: {"value": 222, "unit": "mmHg"}
